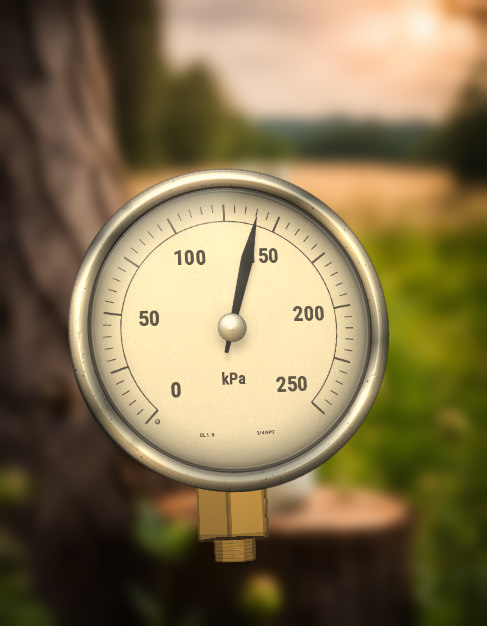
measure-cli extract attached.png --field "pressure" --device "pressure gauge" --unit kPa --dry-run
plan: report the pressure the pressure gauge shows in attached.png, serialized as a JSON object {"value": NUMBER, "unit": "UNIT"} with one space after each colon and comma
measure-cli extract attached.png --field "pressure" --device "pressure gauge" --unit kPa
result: {"value": 140, "unit": "kPa"}
